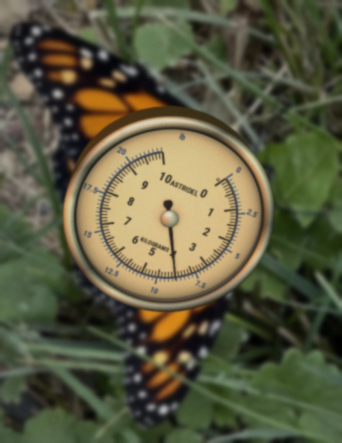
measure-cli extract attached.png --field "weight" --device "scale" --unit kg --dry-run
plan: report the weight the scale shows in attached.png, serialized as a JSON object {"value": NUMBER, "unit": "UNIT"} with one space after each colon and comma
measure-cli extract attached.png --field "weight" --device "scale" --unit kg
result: {"value": 4, "unit": "kg"}
